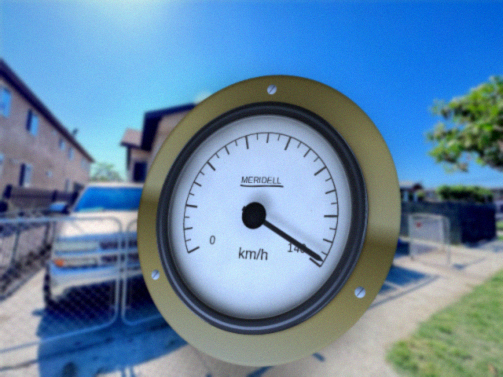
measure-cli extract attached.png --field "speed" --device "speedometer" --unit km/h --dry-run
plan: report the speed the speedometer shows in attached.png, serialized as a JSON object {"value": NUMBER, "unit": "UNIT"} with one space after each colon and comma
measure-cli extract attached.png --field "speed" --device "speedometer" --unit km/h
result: {"value": 137.5, "unit": "km/h"}
